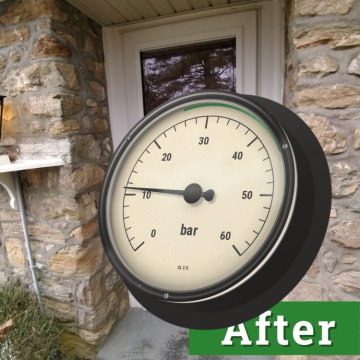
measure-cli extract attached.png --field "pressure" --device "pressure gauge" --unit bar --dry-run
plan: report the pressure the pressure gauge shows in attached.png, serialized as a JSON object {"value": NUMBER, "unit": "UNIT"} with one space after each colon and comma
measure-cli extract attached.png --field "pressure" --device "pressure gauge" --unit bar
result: {"value": 11, "unit": "bar"}
